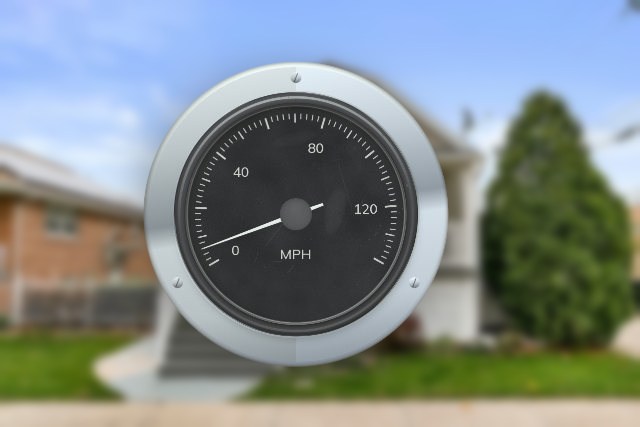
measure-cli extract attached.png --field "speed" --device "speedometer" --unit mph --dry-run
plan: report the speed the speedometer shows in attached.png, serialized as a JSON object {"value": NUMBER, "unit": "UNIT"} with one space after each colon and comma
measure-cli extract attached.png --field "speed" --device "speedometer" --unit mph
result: {"value": 6, "unit": "mph"}
